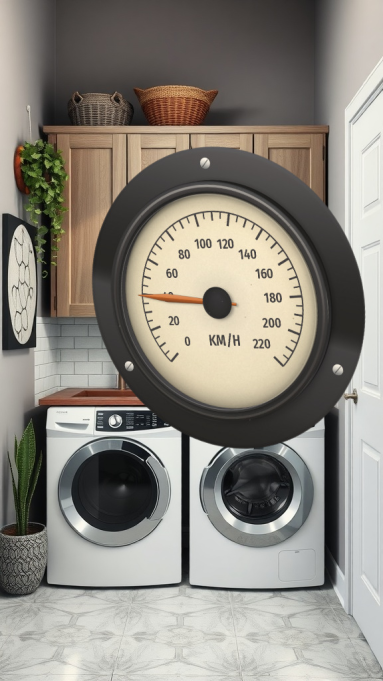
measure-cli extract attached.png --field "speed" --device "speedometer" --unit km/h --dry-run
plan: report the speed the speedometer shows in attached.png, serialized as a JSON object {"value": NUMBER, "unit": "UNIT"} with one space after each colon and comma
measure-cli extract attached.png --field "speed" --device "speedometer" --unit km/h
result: {"value": 40, "unit": "km/h"}
